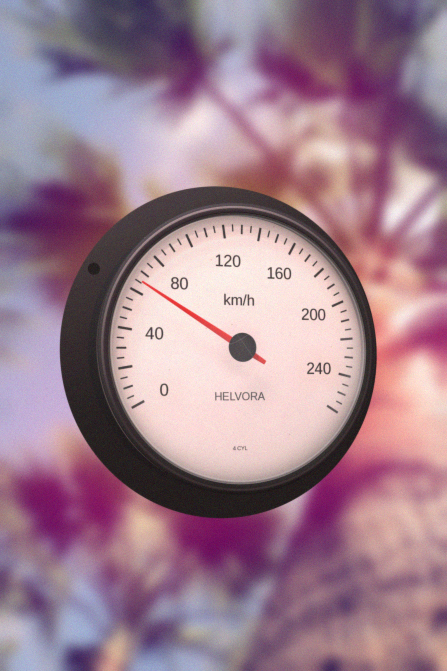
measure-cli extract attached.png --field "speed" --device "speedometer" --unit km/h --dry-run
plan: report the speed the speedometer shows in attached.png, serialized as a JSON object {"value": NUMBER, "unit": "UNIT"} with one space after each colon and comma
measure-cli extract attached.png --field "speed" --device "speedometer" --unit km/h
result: {"value": 65, "unit": "km/h"}
